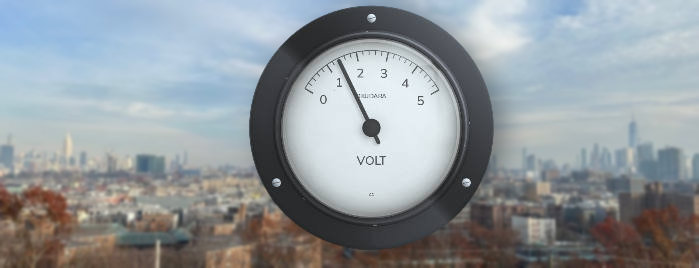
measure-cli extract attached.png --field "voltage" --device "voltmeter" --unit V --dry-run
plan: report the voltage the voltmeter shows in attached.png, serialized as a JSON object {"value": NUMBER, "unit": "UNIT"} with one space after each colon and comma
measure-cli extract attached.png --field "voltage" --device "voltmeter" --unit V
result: {"value": 1.4, "unit": "V"}
